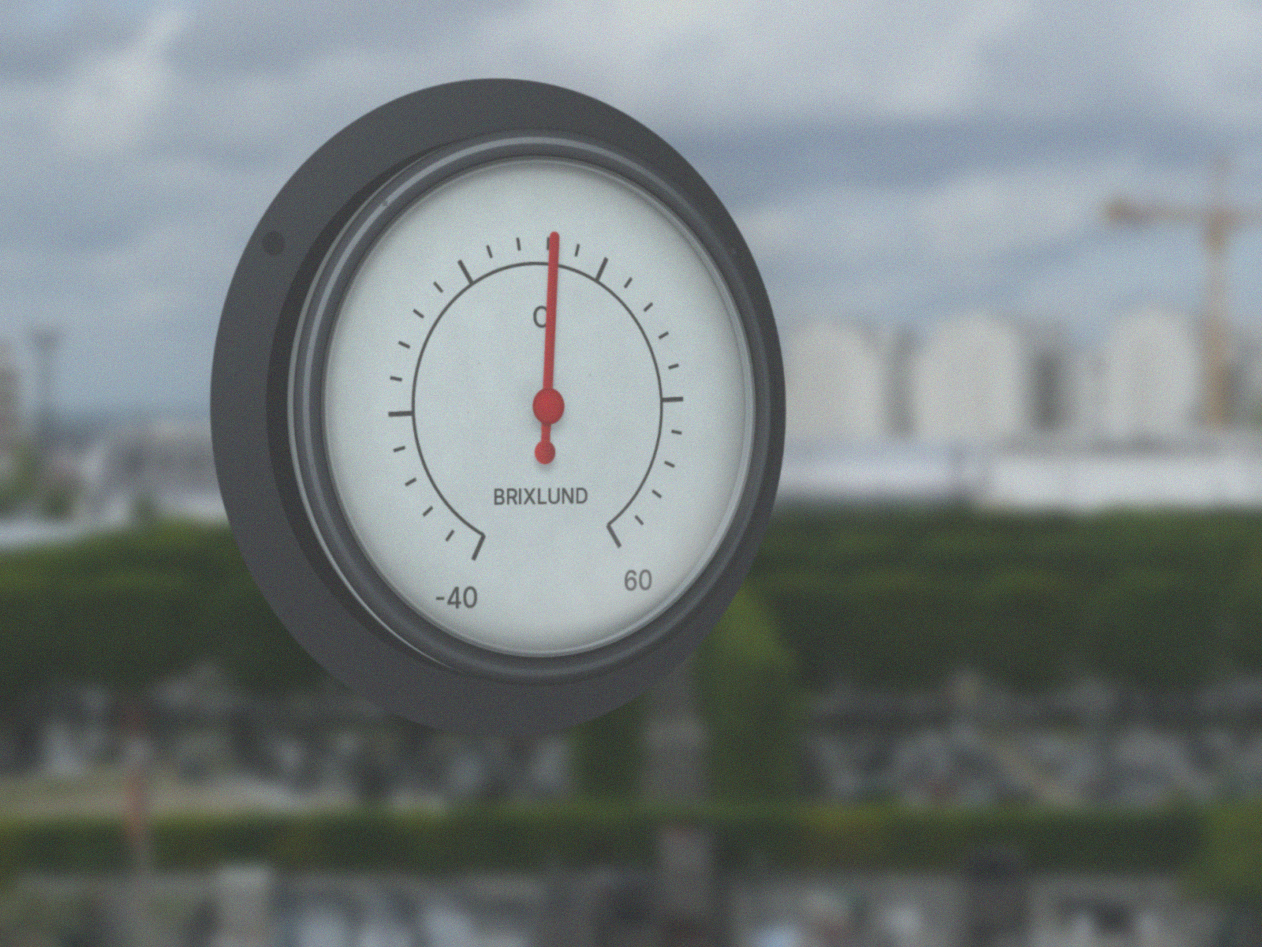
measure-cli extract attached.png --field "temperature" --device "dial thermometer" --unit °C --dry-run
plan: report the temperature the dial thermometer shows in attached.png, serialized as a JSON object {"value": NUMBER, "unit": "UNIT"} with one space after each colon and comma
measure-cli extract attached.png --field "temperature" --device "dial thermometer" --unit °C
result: {"value": 12, "unit": "°C"}
